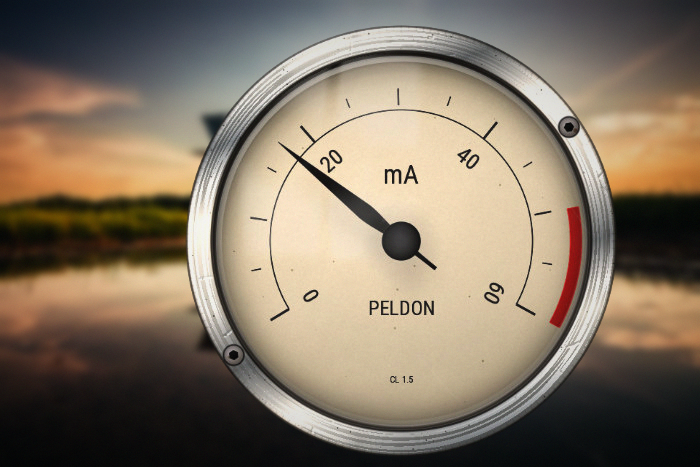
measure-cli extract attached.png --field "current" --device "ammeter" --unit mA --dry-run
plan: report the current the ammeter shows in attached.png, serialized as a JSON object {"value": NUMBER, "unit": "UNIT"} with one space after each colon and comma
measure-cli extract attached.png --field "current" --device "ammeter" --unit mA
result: {"value": 17.5, "unit": "mA"}
